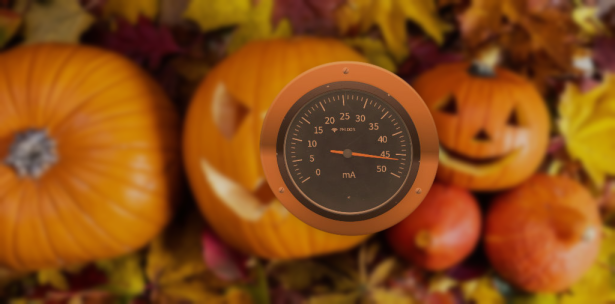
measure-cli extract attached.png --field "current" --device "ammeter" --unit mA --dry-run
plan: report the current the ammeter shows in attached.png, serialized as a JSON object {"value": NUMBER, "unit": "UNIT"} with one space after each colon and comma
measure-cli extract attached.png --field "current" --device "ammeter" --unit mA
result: {"value": 46, "unit": "mA"}
